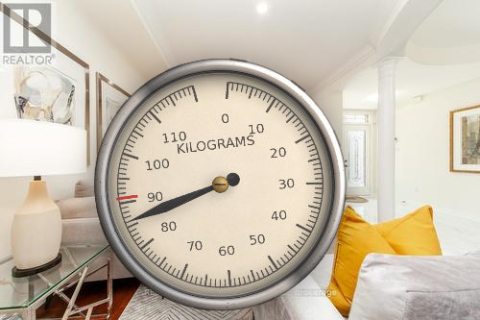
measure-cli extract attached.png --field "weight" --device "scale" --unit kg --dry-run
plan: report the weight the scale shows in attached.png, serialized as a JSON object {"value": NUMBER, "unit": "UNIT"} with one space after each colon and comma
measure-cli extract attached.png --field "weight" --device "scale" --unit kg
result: {"value": 86, "unit": "kg"}
